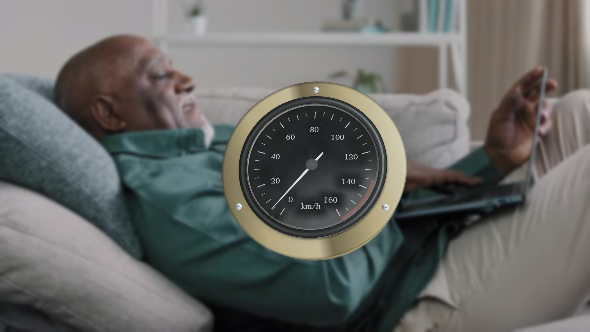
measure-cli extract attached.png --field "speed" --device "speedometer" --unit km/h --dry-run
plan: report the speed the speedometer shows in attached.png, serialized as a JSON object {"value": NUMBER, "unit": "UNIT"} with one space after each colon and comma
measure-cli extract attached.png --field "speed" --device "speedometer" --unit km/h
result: {"value": 5, "unit": "km/h"}
